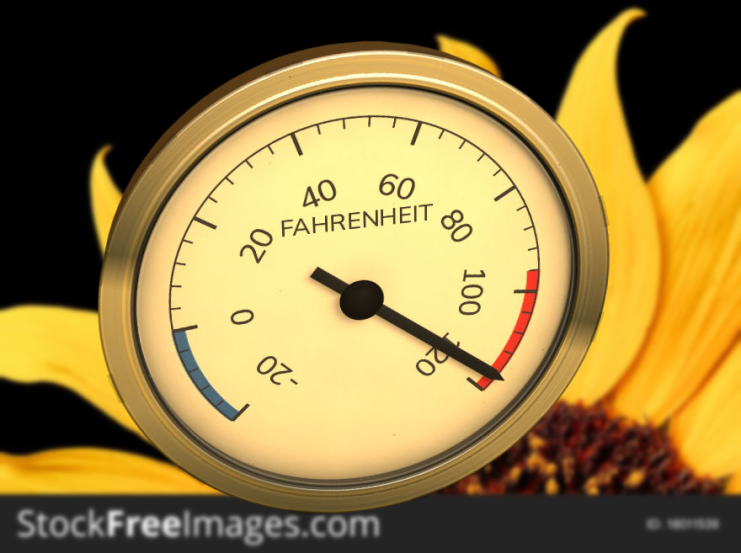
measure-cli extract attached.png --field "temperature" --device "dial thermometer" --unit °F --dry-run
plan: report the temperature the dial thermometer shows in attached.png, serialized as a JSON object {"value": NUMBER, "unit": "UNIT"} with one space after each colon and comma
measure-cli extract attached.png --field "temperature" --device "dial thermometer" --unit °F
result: {"value": 116, "unit": "°F"}
